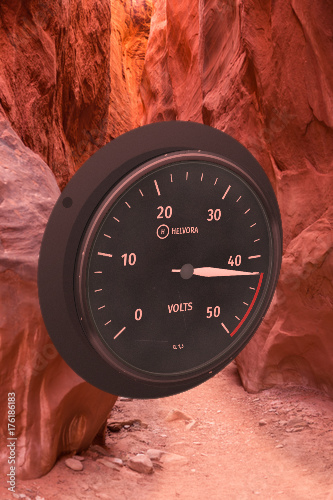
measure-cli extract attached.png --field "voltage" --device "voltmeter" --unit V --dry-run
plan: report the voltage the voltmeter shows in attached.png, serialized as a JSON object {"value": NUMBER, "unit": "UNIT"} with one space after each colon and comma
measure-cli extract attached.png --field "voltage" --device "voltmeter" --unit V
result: {"value": 42, "unit": "V"}
